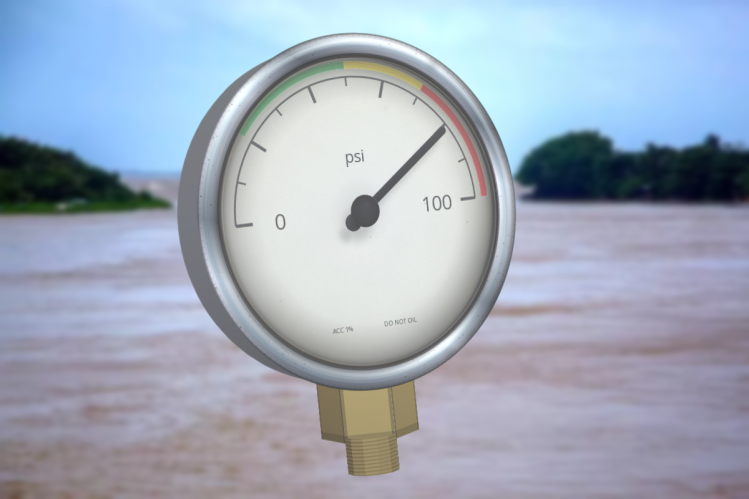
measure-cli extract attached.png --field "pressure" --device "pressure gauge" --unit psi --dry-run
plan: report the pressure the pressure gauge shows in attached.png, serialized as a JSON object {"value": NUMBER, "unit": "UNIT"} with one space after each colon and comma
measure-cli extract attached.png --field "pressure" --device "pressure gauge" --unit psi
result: {"value": 80, "unit": "psi"}
